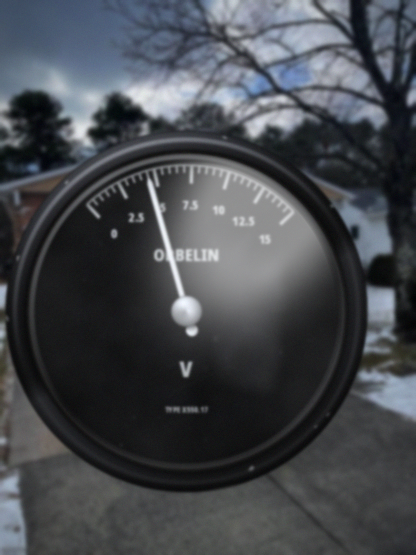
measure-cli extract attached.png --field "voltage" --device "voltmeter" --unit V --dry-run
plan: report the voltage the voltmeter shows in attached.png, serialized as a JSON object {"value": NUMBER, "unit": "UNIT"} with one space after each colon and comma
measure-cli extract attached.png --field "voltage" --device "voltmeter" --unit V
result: {"value": 4.5, "unit": "V"}
